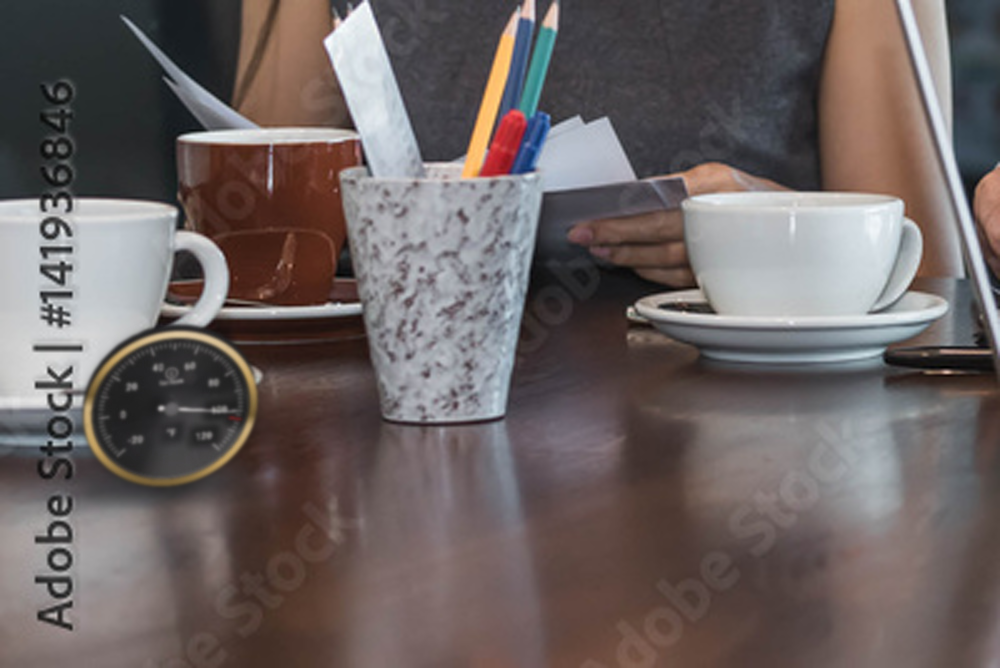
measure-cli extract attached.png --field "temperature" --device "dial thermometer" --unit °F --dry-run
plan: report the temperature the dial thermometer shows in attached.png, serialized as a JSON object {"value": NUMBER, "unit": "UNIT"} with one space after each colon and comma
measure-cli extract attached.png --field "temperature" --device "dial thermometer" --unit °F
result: {"value": 100, "unit": "°F"}
